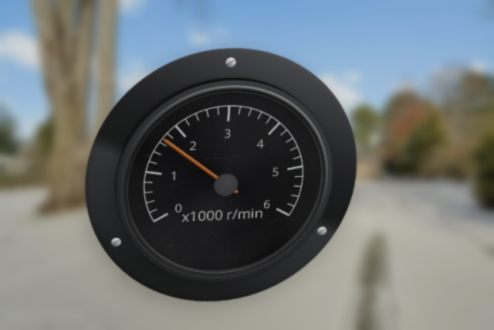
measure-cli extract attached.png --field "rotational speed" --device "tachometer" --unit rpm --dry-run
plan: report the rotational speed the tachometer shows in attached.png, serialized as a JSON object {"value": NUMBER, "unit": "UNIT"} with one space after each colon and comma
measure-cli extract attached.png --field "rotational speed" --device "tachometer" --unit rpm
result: {"value": 1700, "unit": "rpm"}
